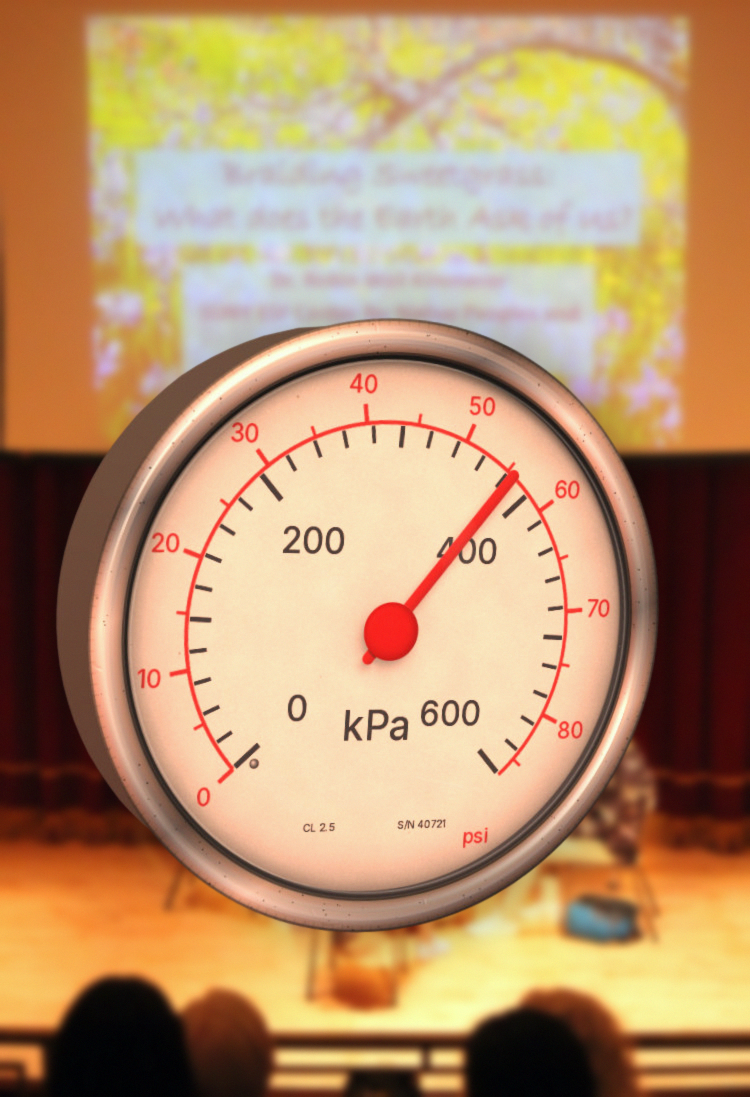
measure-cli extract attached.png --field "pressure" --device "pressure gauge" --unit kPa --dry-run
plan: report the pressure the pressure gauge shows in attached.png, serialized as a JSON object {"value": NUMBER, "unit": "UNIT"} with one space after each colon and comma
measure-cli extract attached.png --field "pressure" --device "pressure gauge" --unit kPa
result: {"value": 380, "unit": "kPa"}
